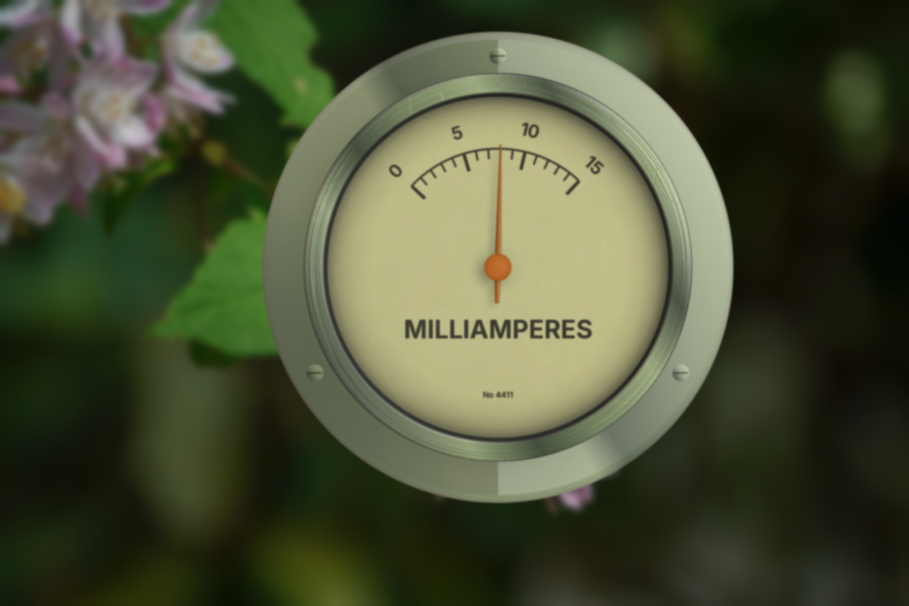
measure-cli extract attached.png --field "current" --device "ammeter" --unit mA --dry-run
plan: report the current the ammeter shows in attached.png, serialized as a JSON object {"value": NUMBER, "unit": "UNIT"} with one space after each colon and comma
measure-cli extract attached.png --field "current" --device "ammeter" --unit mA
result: {"value": 8, "unit": "mA"}
